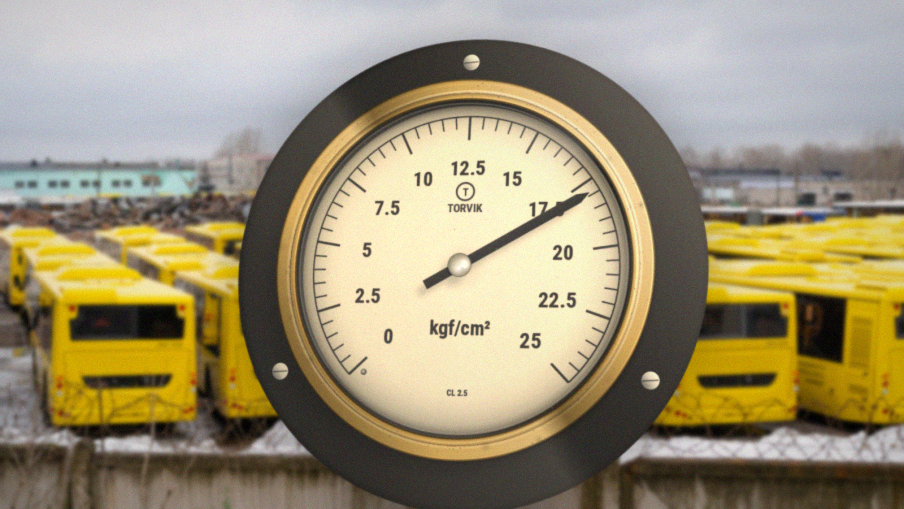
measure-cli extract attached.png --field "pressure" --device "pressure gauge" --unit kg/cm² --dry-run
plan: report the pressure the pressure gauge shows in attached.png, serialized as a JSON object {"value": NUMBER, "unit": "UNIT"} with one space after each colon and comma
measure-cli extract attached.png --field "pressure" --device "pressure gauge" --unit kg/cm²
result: {"value": 18, "unit": "kg/cm²"}
